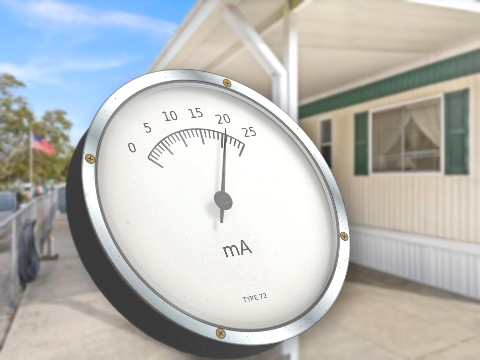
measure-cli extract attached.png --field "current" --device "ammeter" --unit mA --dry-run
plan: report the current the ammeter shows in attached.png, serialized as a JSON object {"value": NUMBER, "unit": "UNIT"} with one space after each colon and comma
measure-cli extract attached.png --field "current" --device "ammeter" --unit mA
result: {"value": 20, "unit": "mA"}
